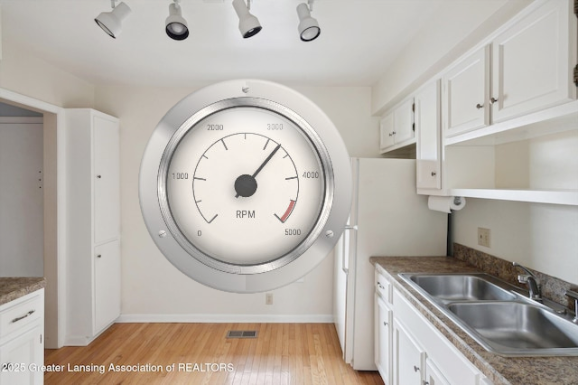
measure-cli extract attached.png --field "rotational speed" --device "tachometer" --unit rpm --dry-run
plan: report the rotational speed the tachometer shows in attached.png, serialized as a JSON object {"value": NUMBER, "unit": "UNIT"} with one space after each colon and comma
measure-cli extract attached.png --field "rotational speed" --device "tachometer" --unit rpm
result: {"value": 3250, "unit": "rpm"}
